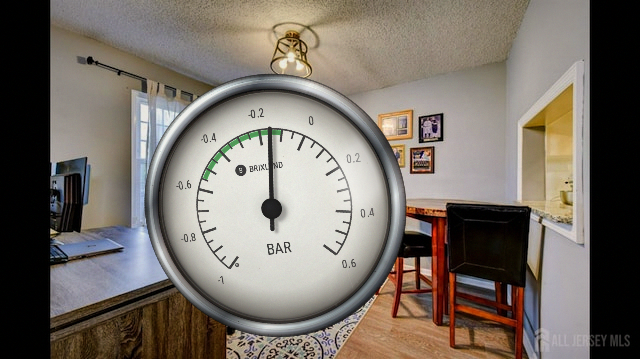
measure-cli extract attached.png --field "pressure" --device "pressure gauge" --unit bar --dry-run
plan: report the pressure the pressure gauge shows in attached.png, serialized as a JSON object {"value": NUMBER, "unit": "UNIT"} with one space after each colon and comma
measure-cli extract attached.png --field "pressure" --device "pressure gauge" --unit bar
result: {"value": -0.15, "unit": "bar"}
